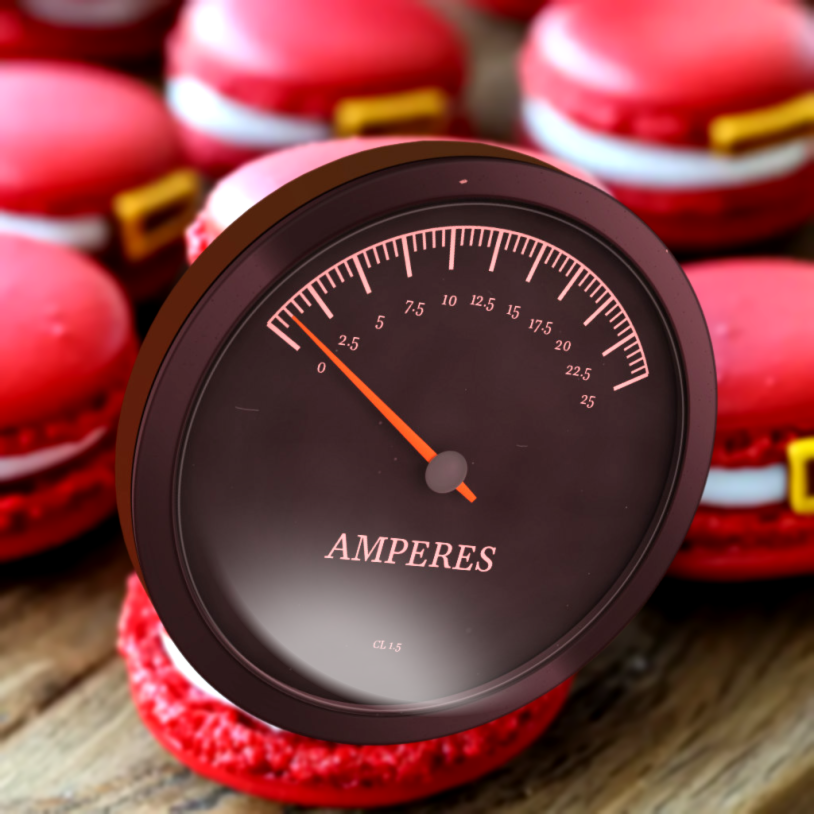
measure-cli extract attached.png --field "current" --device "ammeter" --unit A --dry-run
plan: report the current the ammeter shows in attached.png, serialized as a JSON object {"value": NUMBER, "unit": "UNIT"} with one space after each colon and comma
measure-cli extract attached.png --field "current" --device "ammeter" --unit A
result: {"value": 1, "unit": "A"}
